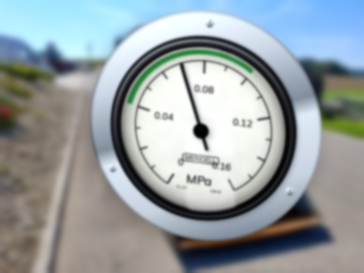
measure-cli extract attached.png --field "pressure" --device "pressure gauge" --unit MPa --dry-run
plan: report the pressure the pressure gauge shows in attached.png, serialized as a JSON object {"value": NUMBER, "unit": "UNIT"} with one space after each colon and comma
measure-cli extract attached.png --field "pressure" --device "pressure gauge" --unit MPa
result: {"value": 0.07, "unit": "MPa"}
